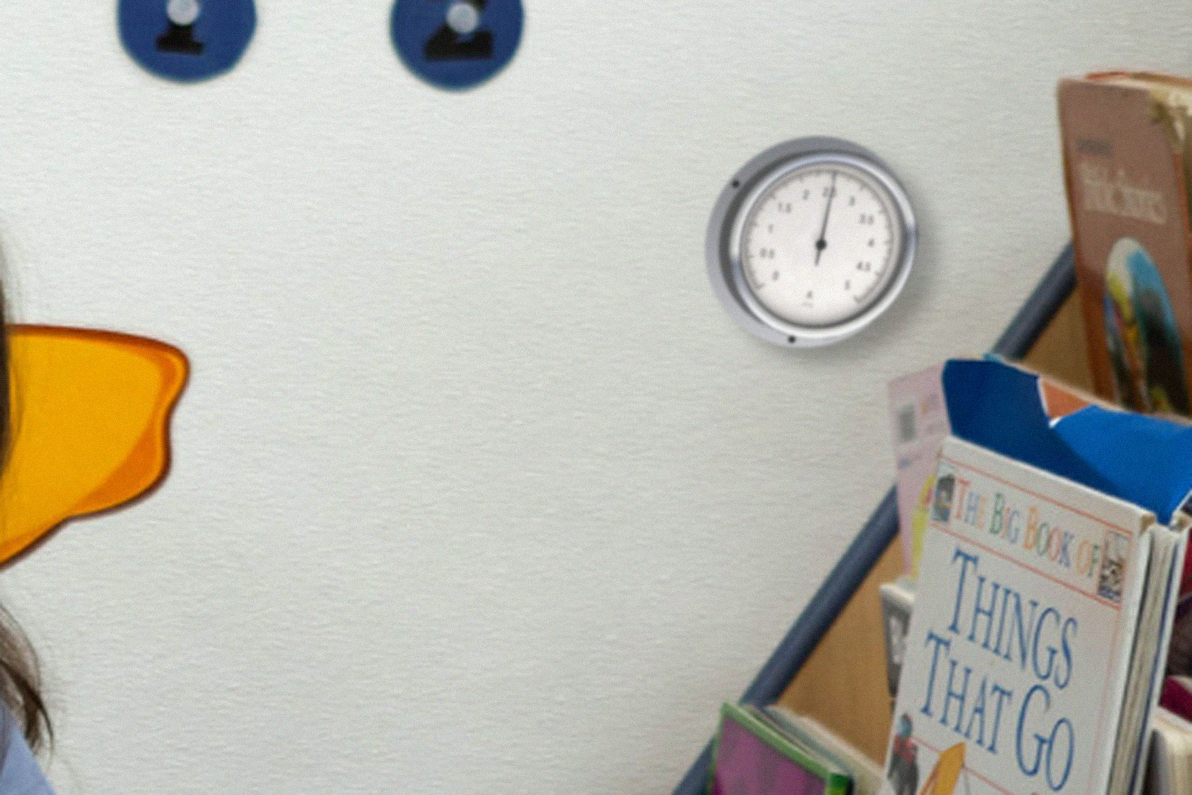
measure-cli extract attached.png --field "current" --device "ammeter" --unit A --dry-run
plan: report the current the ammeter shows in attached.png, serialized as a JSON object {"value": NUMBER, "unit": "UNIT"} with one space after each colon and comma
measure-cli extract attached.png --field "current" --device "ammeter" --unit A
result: {"value": 2.5, "unit": "A"}
